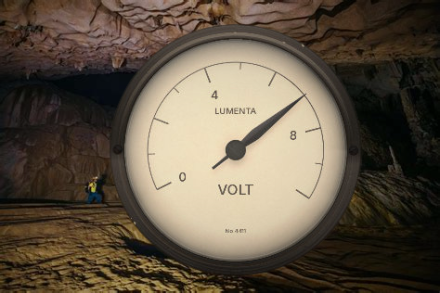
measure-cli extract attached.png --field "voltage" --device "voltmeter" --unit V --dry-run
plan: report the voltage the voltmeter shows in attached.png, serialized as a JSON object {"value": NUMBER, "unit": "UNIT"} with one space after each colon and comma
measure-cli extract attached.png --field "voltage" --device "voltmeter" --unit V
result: {"value": 7, "unit": "V"}
